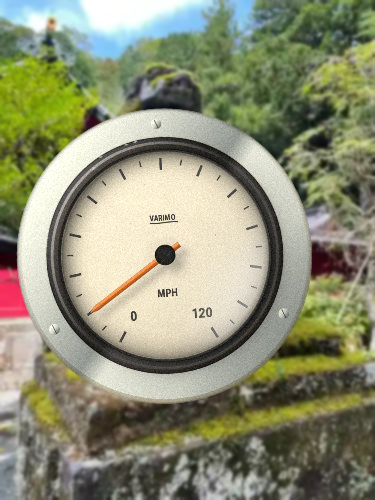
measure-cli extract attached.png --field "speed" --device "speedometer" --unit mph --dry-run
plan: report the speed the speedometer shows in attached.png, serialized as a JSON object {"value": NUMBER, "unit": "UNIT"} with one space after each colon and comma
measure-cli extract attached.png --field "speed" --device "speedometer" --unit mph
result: {"value": 10, "unit": "mph"}
